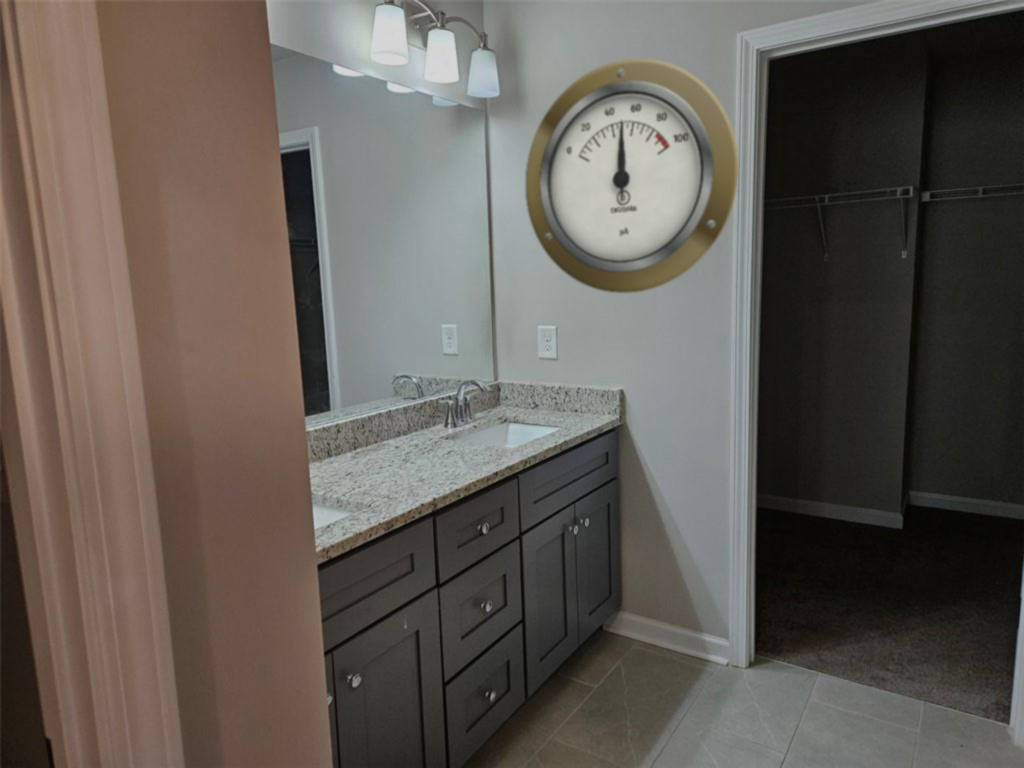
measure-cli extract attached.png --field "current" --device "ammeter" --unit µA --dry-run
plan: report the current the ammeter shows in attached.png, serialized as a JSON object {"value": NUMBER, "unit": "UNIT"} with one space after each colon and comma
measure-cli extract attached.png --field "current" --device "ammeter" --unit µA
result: {"value": 50, "unit": "µA"}
